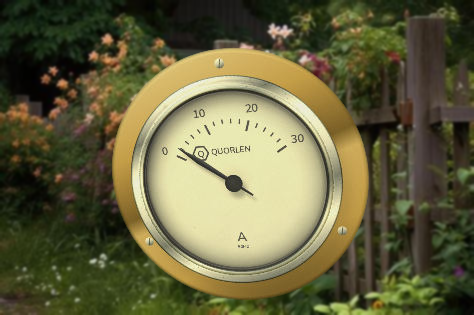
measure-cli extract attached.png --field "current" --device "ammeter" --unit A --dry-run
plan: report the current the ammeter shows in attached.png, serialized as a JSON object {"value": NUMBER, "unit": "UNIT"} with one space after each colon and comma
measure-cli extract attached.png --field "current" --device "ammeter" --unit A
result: {"value": 2, "unit": "A"}
